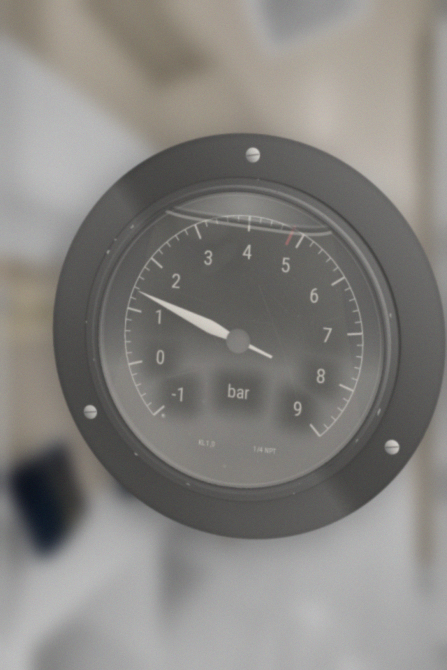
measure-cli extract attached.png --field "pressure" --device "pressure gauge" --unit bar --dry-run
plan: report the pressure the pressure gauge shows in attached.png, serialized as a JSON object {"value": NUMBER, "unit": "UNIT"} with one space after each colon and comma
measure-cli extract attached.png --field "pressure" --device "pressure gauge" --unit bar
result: {"value": 1.4, "unit": "bar"}
